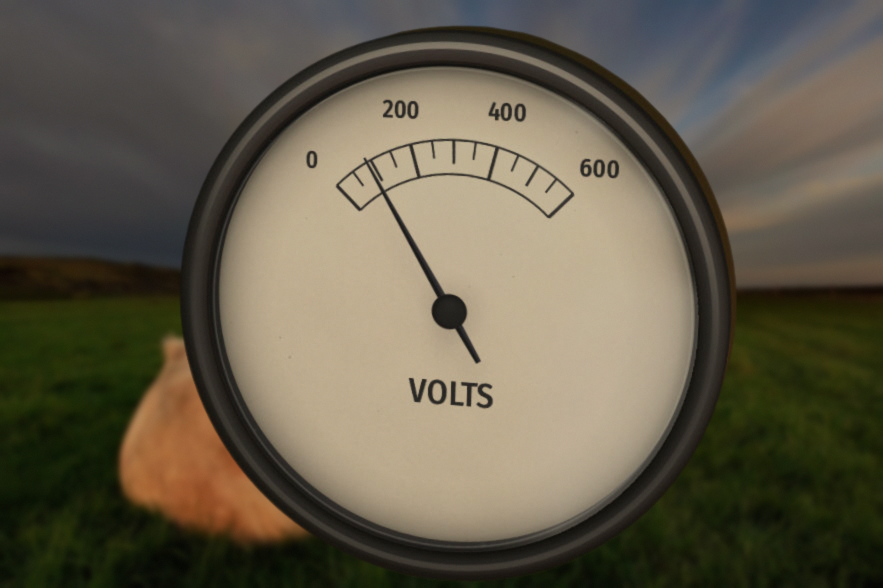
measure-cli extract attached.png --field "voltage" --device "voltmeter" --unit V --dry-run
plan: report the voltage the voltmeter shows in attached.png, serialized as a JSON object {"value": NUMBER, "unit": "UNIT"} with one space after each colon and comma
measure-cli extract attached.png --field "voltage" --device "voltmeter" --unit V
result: {"value": 100, "unit": "V"}
